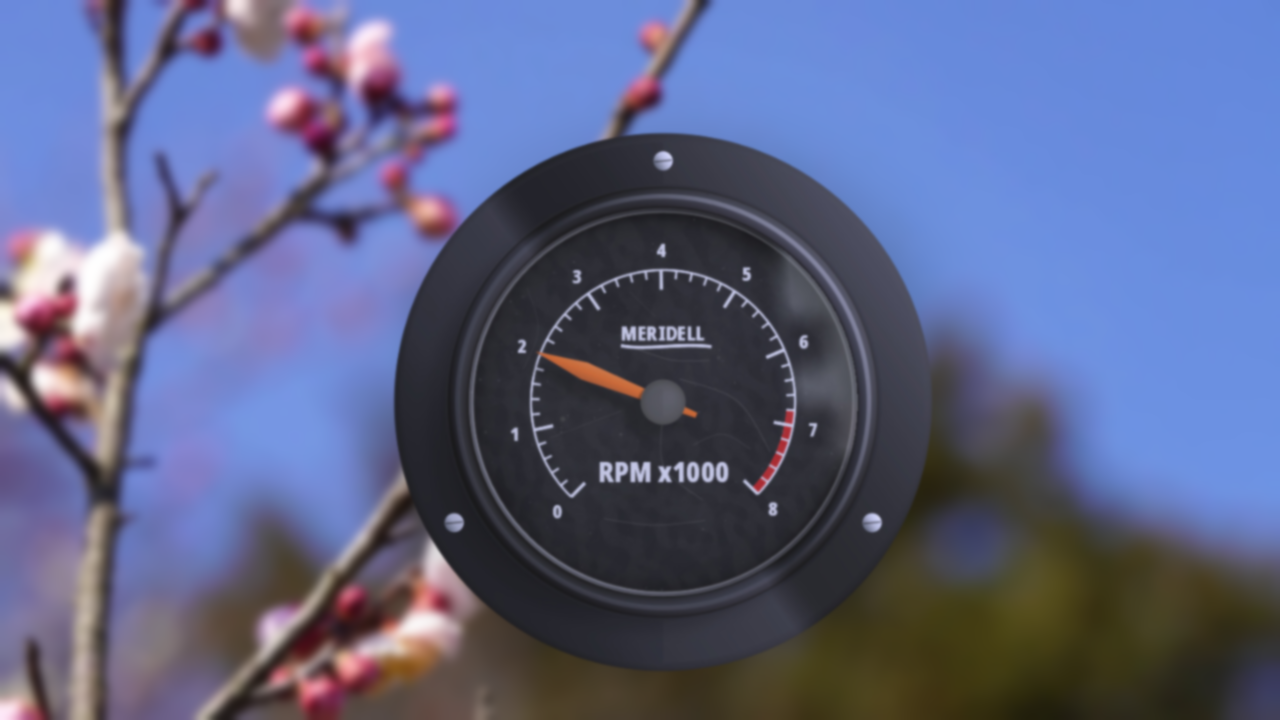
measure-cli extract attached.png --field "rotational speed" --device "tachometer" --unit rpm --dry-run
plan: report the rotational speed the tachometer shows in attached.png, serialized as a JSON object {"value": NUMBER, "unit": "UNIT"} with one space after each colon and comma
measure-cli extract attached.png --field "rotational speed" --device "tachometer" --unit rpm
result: {"value": 2000, "unit": "rpm"}
